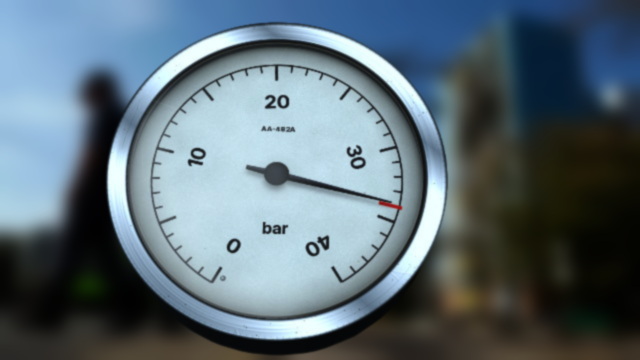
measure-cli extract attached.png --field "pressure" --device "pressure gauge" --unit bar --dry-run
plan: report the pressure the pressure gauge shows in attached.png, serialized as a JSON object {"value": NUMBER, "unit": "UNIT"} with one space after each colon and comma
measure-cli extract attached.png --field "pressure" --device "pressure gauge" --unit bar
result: {"value": 34, "unit": "bar"}
